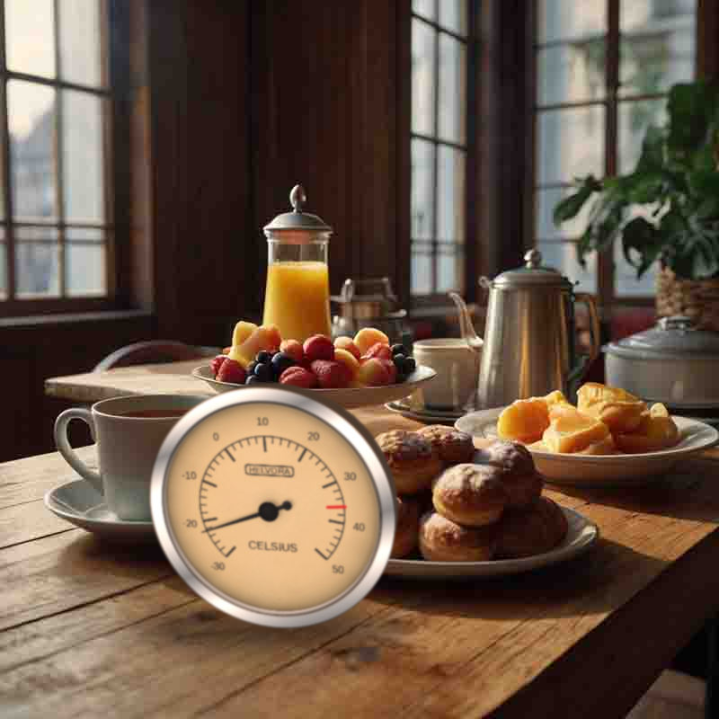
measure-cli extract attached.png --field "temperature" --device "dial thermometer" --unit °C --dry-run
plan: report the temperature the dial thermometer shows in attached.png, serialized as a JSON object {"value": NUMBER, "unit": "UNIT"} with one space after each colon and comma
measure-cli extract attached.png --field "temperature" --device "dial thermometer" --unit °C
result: {"value": -22, "unit": "°C"}
